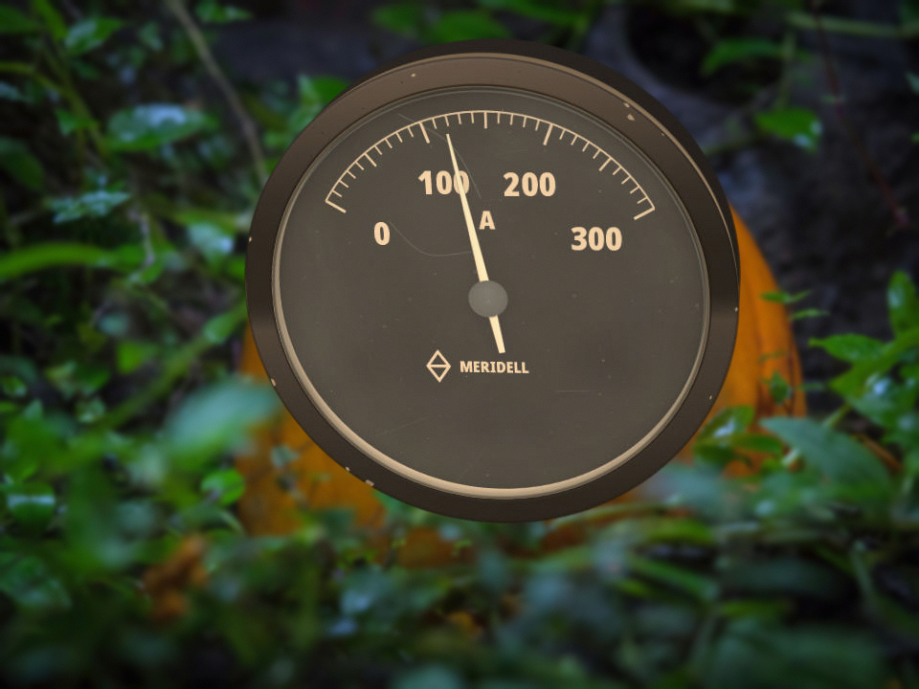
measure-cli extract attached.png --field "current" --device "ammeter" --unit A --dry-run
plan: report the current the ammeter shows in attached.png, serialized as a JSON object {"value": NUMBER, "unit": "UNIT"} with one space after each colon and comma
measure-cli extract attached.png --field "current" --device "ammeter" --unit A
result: {"value": 120, "unit": "A"}
